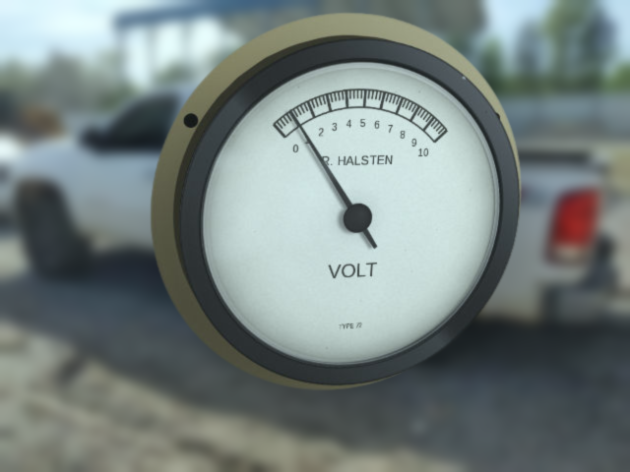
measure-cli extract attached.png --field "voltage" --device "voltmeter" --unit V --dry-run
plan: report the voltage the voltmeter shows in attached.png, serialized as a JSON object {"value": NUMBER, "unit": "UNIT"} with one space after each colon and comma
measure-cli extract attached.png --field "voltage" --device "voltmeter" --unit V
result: {"value": 1, "unit": "V"}
